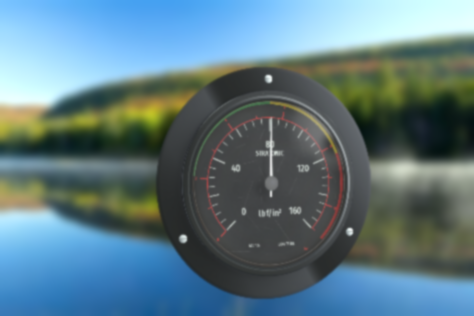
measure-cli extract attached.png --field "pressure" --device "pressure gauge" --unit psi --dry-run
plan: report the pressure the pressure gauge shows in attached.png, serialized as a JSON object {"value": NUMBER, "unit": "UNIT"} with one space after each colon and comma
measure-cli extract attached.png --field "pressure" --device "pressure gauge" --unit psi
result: {"value": 80, "unit": "psi"}
